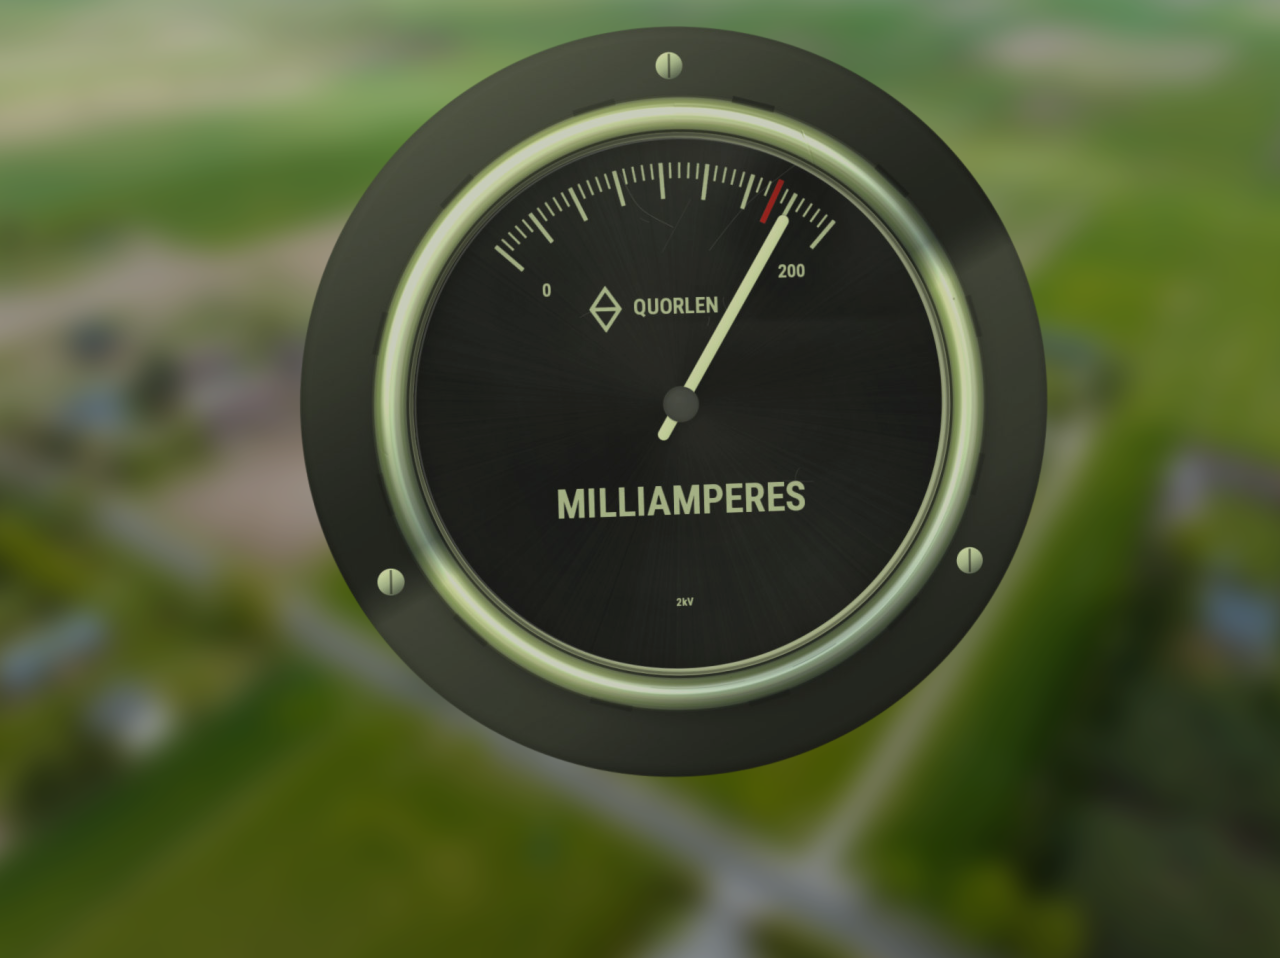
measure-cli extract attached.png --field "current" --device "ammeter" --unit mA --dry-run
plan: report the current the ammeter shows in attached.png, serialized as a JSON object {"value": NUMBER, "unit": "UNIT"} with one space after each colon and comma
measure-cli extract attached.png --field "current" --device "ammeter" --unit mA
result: {"value": 175, "unit": "mA"}
